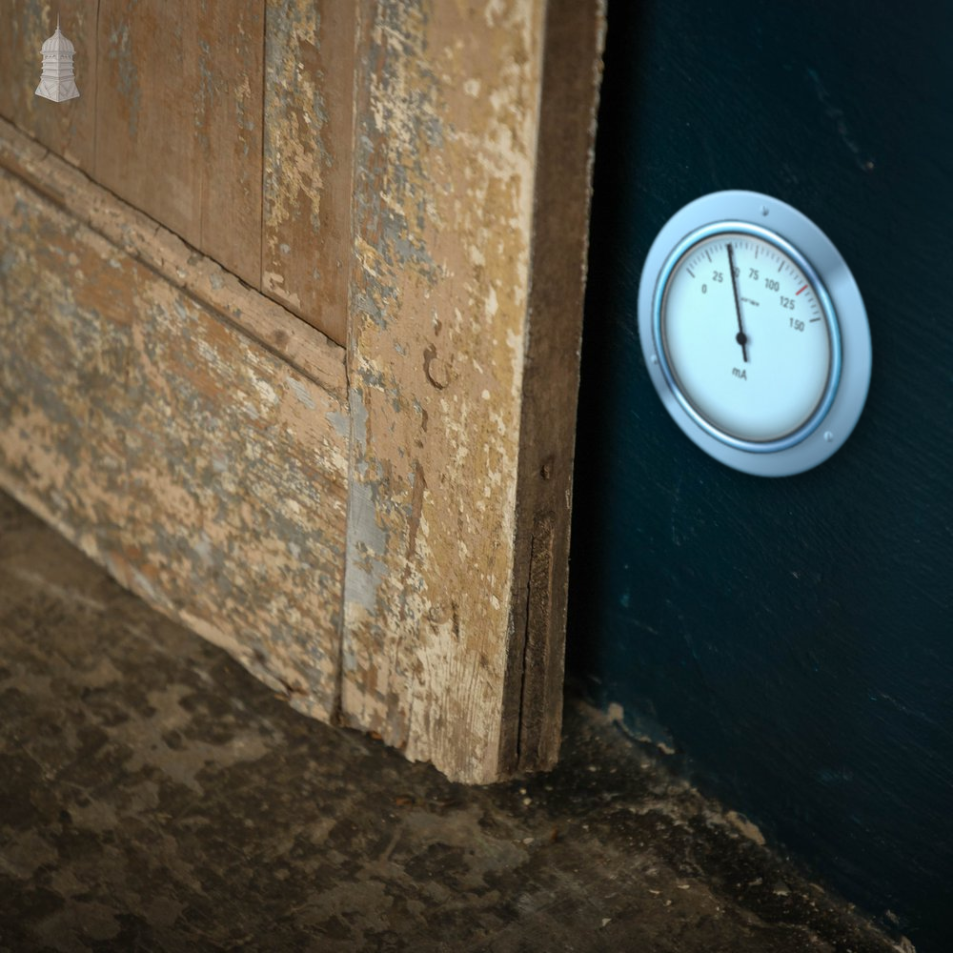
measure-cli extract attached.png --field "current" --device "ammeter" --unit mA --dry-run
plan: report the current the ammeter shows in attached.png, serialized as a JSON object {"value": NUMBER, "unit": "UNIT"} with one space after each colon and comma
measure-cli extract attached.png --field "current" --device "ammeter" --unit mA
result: {"value": 50, "unit": "mA"}
